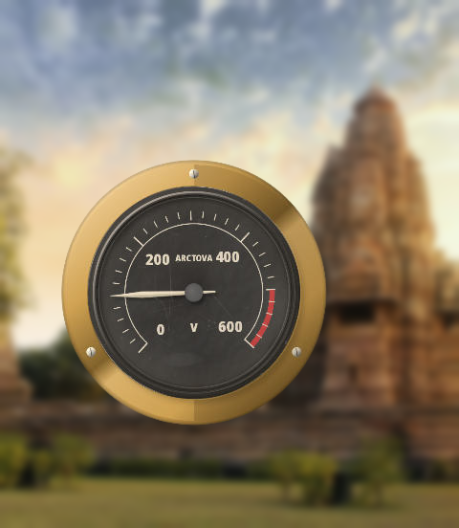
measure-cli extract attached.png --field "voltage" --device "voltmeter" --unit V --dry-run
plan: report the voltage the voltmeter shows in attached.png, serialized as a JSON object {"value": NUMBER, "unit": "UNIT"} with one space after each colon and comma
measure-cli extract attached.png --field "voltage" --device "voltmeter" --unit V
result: {"value": 100, "unit": "V"}
